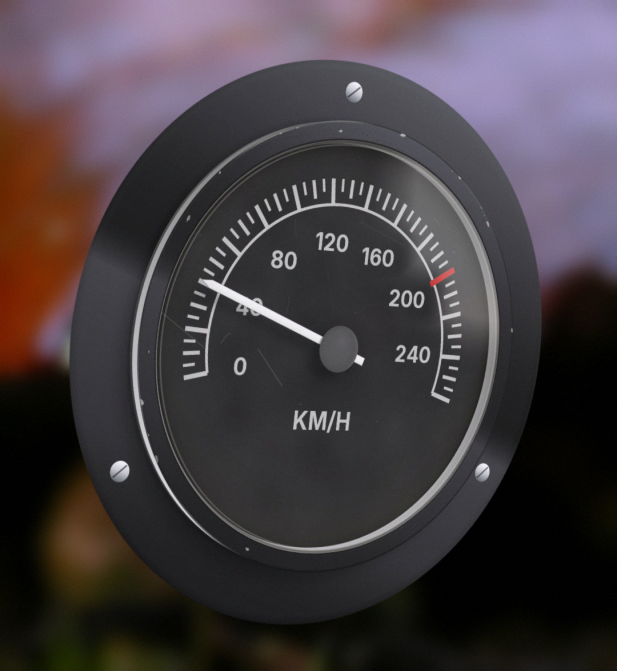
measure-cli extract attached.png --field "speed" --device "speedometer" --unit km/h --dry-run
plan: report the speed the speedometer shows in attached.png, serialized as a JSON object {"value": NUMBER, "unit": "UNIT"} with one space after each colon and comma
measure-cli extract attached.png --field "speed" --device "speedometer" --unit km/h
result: {"value": 40, "unit": "km/h"}
